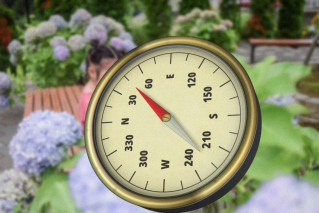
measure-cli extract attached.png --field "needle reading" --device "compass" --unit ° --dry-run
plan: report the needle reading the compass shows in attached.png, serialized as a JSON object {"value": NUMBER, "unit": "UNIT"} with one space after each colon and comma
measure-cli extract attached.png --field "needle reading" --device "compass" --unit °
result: {"value": 45, "unit": "°"}
